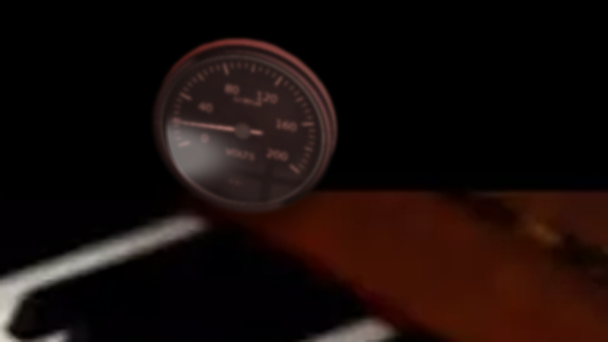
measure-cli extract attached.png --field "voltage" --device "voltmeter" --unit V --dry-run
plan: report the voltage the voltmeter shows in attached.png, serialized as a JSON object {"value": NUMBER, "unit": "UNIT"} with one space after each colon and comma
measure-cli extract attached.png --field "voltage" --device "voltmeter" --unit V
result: {"value": 20, "unit": "V"}
